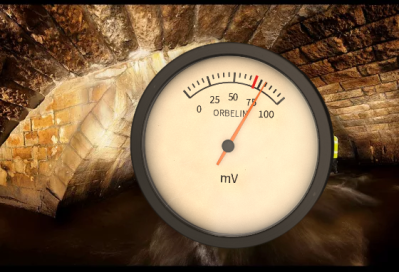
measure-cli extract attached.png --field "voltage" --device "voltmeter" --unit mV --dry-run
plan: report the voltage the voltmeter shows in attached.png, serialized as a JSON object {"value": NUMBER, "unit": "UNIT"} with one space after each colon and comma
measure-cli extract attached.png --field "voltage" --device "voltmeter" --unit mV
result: {"value": 80, "unit": "mV"}
